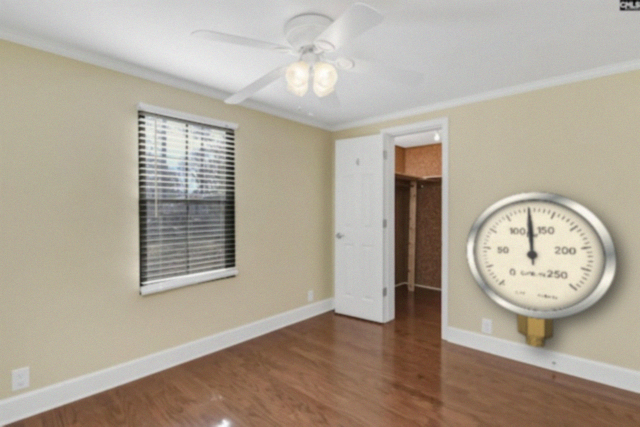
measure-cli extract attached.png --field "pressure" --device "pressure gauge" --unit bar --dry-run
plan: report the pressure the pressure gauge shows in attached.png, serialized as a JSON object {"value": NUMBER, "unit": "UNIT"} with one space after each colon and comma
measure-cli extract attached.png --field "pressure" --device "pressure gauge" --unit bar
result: {"value": 125, "unit": "bar"}
